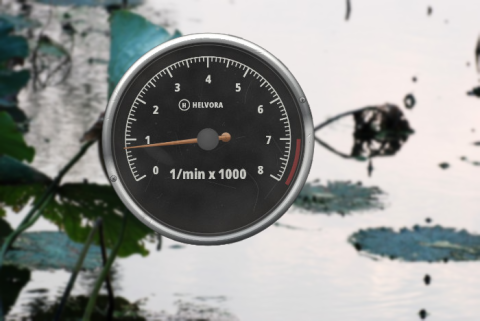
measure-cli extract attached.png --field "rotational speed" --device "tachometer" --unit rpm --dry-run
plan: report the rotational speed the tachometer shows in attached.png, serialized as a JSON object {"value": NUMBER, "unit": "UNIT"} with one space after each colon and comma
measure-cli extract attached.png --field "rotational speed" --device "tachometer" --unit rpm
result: {"value": 800, "unit": "rpm"}
